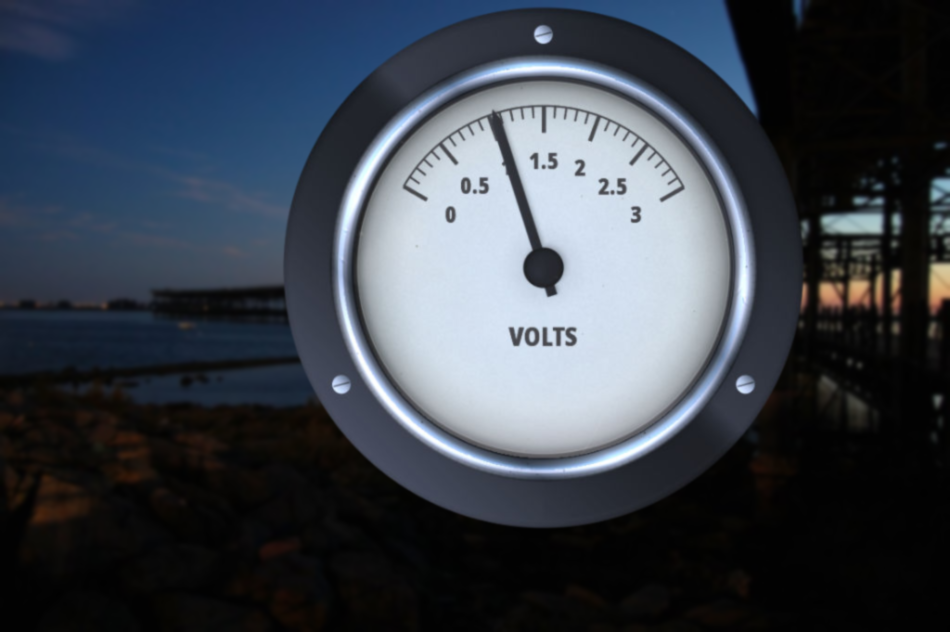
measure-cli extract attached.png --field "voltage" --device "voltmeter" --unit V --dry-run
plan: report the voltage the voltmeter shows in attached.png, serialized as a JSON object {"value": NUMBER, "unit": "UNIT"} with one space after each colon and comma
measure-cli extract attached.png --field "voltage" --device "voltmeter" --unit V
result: {"value": 1.05, "unit": "V"}
